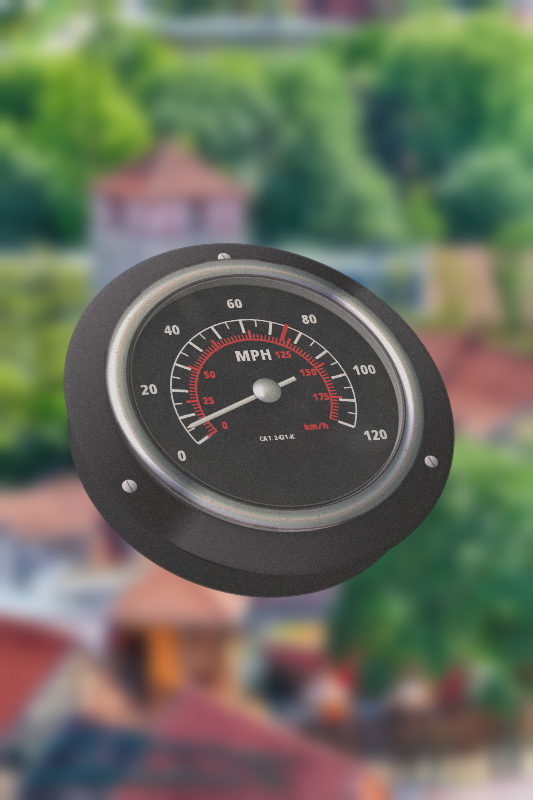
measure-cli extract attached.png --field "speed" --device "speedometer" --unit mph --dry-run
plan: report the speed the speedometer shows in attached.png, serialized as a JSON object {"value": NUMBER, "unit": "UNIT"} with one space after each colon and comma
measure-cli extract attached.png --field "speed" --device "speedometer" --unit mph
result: {"value": 5, "unit": "mph"}
